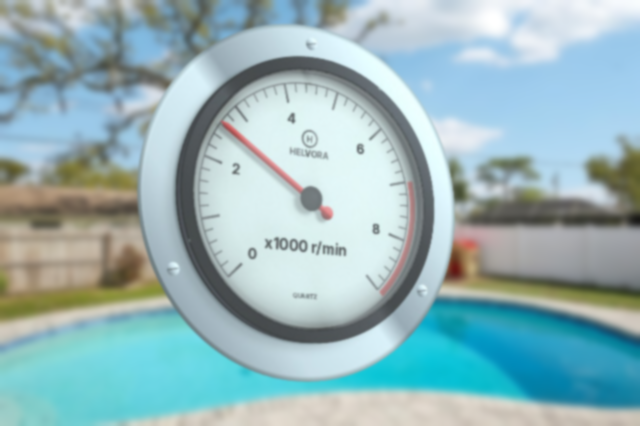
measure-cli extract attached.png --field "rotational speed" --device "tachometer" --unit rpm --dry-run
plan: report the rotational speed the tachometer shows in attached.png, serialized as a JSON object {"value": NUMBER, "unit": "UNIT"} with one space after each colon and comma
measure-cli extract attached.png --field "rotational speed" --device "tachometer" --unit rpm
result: {"value": 2600, "unit": "rpm"}
